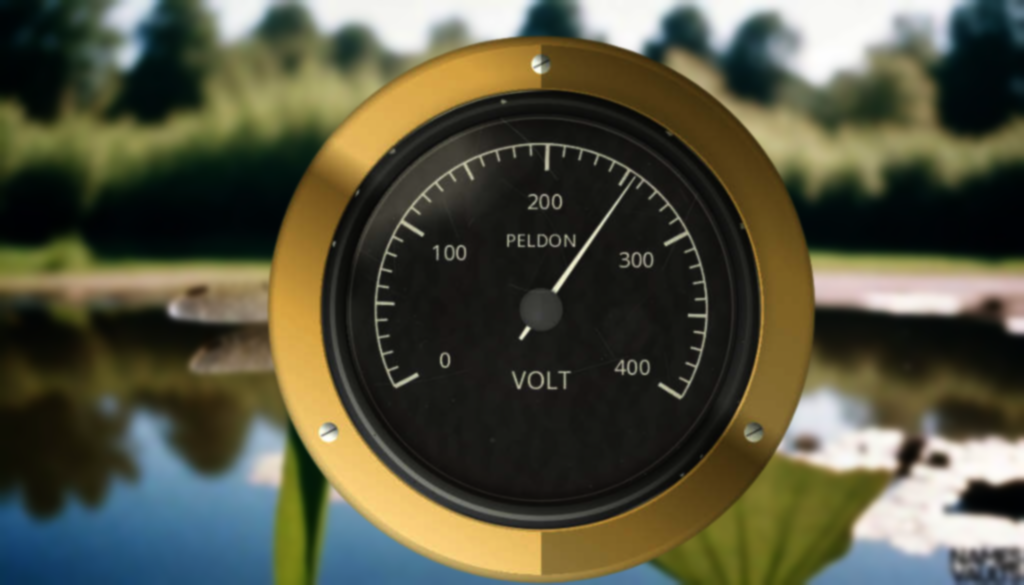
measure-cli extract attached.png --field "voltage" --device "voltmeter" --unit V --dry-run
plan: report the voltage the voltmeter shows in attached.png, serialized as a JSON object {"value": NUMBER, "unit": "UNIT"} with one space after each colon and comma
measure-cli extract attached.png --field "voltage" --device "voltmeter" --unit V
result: {"value": 255, "unit": "V"}
